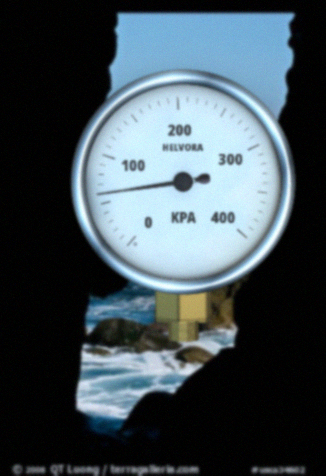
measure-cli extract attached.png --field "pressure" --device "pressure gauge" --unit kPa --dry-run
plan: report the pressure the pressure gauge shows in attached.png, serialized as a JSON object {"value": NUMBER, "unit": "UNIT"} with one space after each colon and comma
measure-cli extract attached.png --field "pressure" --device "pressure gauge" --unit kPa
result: {"value": 60, "unit": "kPa"}
